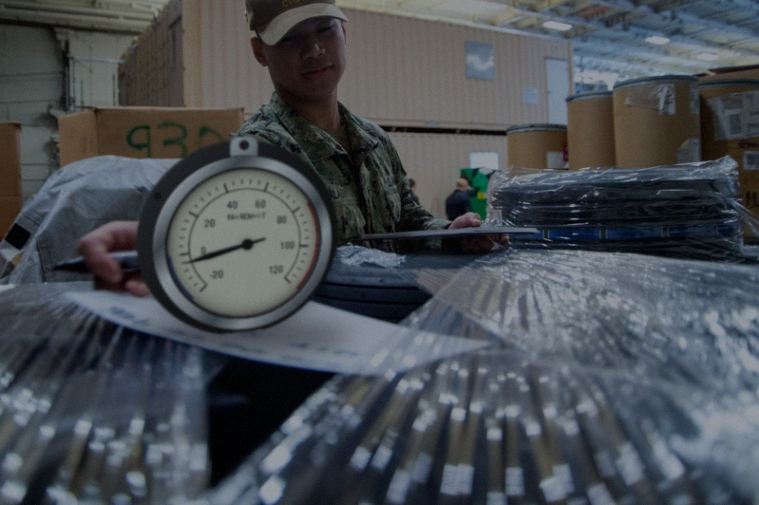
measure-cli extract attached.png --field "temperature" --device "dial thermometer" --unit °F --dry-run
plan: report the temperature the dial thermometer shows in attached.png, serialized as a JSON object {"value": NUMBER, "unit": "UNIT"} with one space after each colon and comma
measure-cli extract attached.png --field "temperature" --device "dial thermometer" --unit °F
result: {"value": -4, "unit": "°F"}
